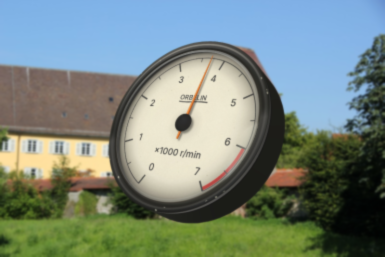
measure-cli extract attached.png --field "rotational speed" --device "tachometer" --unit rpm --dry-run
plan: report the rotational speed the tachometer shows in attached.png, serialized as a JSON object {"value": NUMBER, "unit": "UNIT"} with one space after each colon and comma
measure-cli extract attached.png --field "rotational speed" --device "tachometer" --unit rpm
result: {"value": 3750, "unit": "rpm"}
